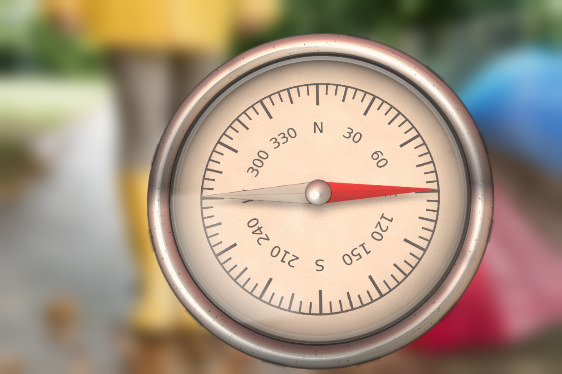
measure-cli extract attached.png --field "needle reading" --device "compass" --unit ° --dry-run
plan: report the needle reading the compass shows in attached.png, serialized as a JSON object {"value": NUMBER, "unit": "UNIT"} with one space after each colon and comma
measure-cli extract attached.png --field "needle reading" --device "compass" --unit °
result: {"value": 90, "unit": "°"}
